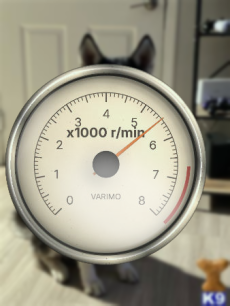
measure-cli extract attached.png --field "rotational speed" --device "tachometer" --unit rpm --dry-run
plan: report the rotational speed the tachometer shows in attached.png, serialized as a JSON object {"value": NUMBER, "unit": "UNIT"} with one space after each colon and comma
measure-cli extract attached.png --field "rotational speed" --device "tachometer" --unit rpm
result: {"value": 5500, "unit": "rpm"}
